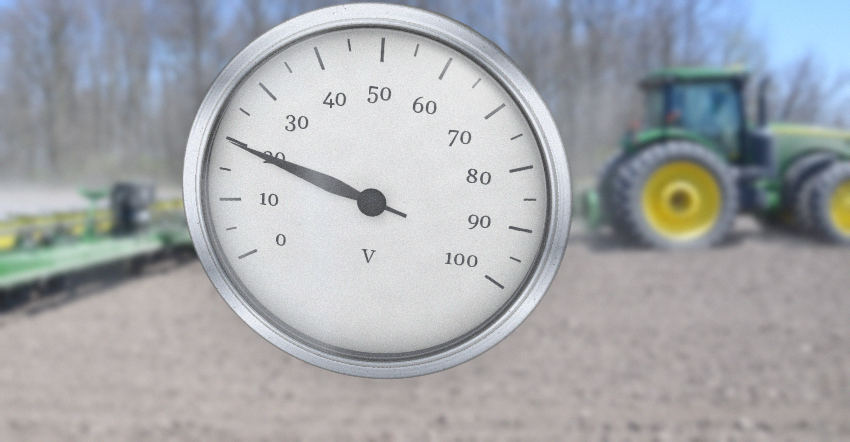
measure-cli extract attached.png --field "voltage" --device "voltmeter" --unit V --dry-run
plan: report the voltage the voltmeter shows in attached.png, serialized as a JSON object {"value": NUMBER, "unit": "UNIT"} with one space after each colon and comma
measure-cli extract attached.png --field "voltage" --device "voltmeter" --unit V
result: {"value": 20, "unit": "V"}
